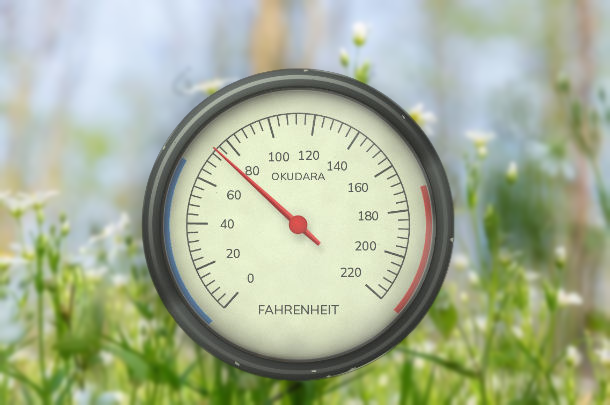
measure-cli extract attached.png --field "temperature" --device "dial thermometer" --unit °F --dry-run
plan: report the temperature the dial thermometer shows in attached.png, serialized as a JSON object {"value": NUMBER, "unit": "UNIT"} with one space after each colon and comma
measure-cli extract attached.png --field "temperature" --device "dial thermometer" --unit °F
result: {"value": 74, "unit": "°F"}
